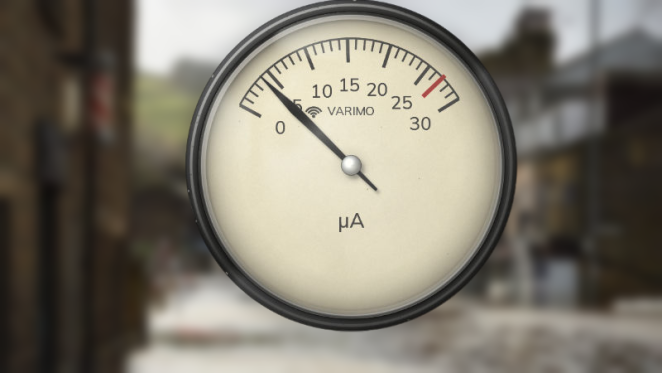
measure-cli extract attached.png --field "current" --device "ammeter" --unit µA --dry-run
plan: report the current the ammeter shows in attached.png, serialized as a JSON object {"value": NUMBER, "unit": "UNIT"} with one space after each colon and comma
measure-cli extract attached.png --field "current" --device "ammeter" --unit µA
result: {"value": 4, "unit": "µA"}
